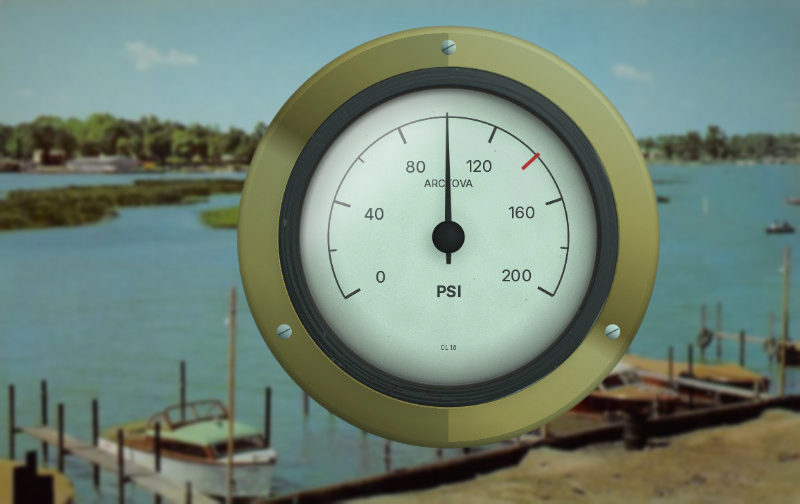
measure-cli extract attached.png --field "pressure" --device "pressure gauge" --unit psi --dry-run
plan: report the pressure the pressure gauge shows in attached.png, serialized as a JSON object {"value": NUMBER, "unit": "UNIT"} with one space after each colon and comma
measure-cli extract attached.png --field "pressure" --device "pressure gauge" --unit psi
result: {"value": 100, "unit": "psi"}
